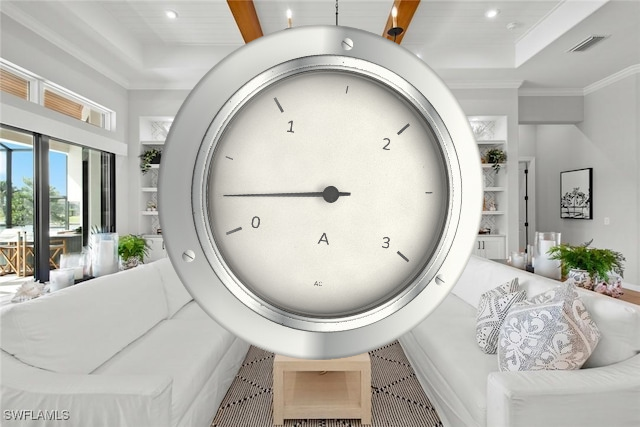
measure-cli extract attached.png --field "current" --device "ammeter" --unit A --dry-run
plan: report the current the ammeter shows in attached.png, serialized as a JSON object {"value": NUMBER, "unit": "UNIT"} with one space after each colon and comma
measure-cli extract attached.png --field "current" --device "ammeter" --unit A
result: {"value": 0.25, "unit": "A"}
